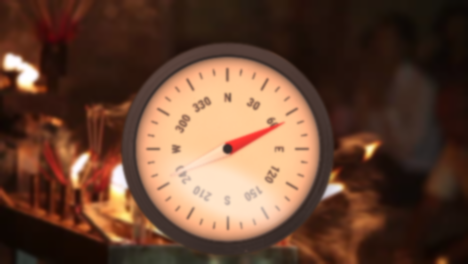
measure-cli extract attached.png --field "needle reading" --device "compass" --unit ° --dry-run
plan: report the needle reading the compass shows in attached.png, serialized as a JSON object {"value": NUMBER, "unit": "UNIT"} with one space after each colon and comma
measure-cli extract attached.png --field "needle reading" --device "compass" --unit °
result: {"value": 65, "unit": "°"}
